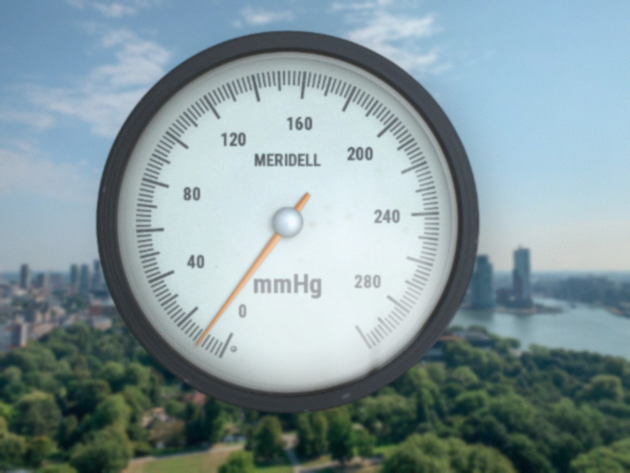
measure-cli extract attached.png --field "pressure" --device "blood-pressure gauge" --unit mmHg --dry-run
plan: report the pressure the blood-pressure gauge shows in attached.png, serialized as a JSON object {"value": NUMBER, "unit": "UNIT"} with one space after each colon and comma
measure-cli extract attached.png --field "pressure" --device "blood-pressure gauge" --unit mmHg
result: {"value": 10, "unit": "mmHg"}
